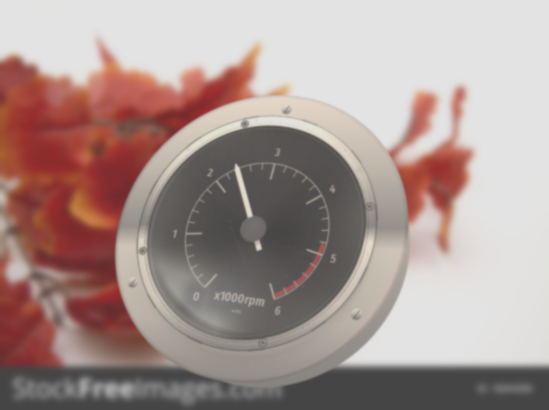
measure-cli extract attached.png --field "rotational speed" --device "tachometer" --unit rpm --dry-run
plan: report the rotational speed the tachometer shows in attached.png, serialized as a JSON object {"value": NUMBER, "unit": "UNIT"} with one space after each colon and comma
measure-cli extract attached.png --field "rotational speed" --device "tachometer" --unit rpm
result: {"value": 2400, "unit": "rpm"}
